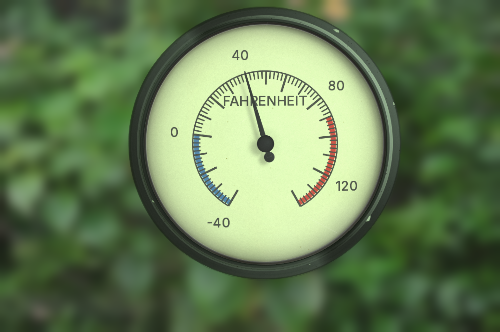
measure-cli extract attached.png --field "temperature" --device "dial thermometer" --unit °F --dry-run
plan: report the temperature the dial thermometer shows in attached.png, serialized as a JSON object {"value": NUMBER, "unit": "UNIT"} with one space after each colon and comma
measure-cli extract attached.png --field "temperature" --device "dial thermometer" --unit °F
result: {"value": 40, "unit": "°F"}
